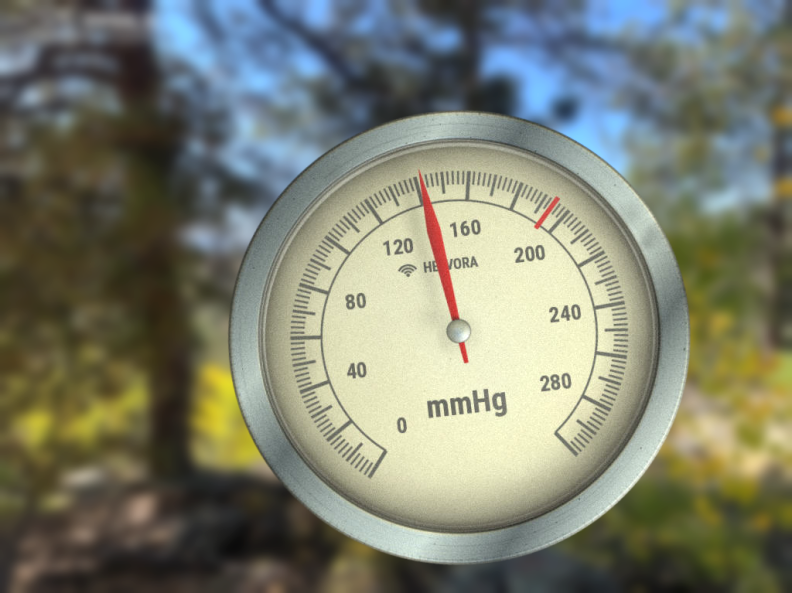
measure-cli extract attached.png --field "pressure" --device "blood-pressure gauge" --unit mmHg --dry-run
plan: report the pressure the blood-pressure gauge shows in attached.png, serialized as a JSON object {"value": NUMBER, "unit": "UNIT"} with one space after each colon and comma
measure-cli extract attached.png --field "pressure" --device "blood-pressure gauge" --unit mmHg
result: {"value": 142, "unit": "mmHg"}
